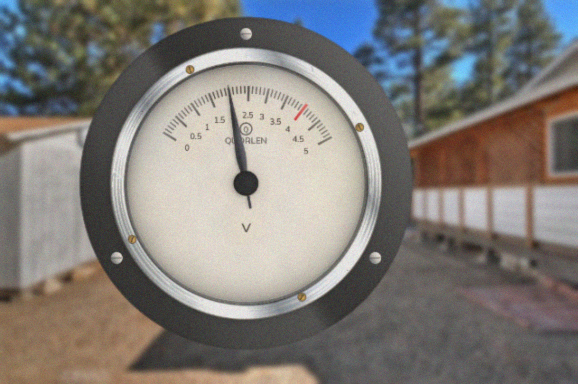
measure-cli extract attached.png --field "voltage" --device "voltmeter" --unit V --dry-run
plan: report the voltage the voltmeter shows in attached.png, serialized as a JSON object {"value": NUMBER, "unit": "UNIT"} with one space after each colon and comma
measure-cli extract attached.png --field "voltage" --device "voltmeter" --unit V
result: {"value": 2, "unit": "V"}
